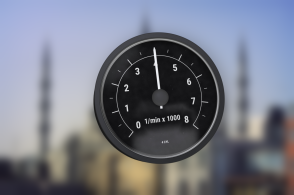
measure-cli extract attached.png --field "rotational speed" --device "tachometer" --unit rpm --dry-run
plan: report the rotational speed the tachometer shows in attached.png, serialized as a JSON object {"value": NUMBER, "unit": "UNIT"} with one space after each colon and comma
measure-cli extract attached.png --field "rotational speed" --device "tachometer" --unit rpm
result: {"value": 4000, "unit": "rpm"}
